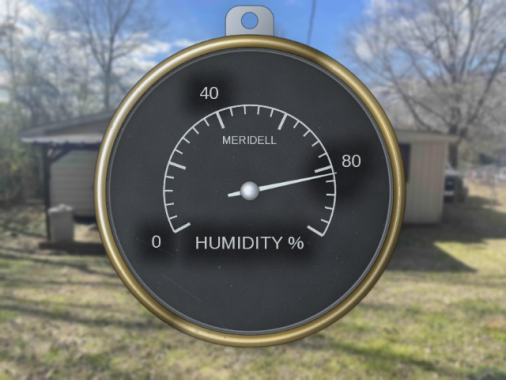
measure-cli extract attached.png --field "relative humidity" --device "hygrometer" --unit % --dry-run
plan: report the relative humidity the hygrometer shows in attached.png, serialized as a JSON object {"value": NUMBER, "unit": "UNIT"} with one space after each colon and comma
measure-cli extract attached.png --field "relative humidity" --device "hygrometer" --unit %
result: {"value": 82, "unit": "%"}
